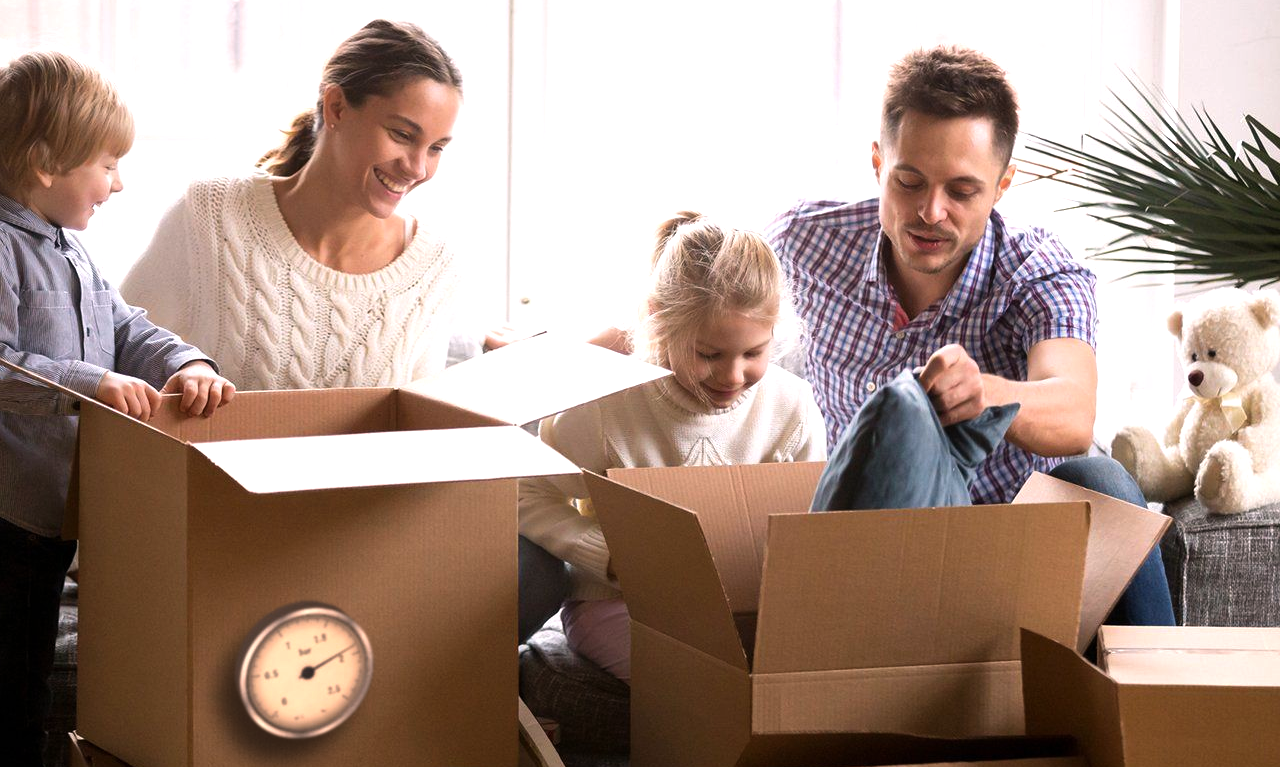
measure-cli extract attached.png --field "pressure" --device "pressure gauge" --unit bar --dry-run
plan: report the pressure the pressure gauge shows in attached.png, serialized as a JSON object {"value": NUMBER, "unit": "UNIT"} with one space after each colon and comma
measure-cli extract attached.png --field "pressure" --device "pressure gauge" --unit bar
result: {"value": 1.9, "unit": "bar"}
